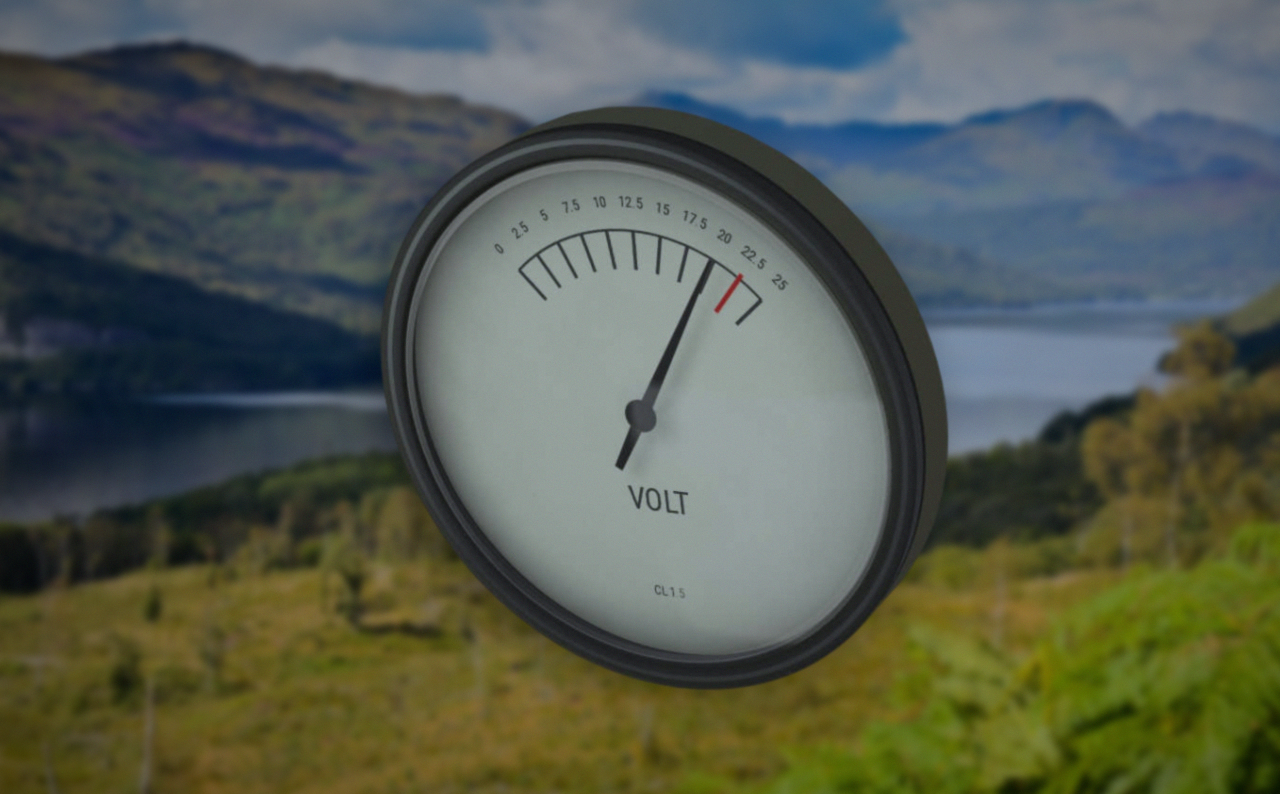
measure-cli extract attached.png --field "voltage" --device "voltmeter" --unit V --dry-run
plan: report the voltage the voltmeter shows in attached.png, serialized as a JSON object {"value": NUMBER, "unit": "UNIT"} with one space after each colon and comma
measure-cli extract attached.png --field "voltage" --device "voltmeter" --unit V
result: {"value": 20, "unit": "V"}
